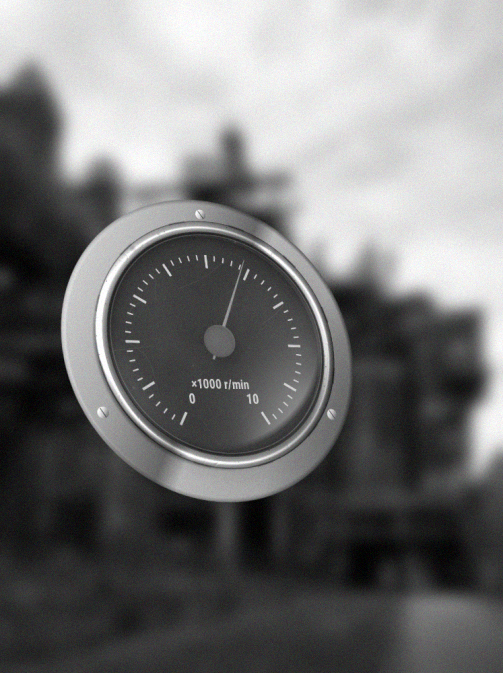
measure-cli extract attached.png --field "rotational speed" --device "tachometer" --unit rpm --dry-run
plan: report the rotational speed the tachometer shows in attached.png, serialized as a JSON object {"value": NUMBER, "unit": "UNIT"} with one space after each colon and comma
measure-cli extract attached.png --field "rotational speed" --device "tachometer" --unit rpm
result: {"value": 5800, "unit": "rpm"}
